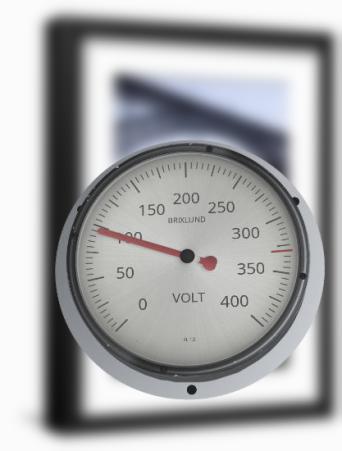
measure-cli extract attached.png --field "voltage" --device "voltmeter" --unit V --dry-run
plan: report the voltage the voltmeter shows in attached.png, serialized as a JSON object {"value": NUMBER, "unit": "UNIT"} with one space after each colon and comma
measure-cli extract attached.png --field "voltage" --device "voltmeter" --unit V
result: {"value": 95, "unit": "V"}
